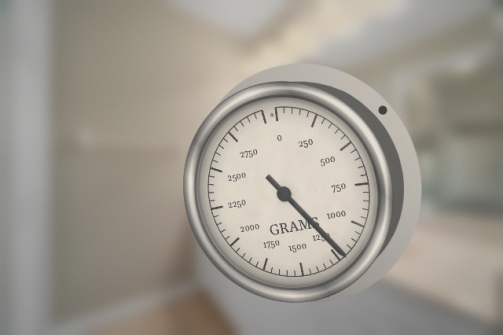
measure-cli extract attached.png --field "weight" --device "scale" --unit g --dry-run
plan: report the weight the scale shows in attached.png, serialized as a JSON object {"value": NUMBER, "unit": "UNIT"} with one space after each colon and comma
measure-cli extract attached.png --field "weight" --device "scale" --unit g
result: {"value": 1200, "unit": "g"}
